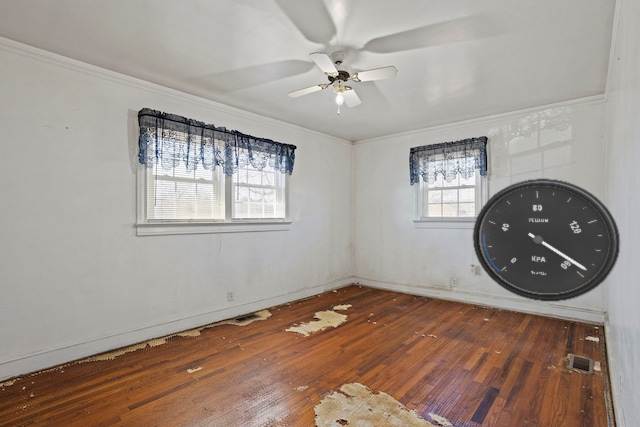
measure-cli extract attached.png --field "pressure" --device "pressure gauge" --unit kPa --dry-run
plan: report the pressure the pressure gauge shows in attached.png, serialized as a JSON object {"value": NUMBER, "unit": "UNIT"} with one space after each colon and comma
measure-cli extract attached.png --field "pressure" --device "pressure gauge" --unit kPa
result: {"value": 155, "unit": "kPa"}
